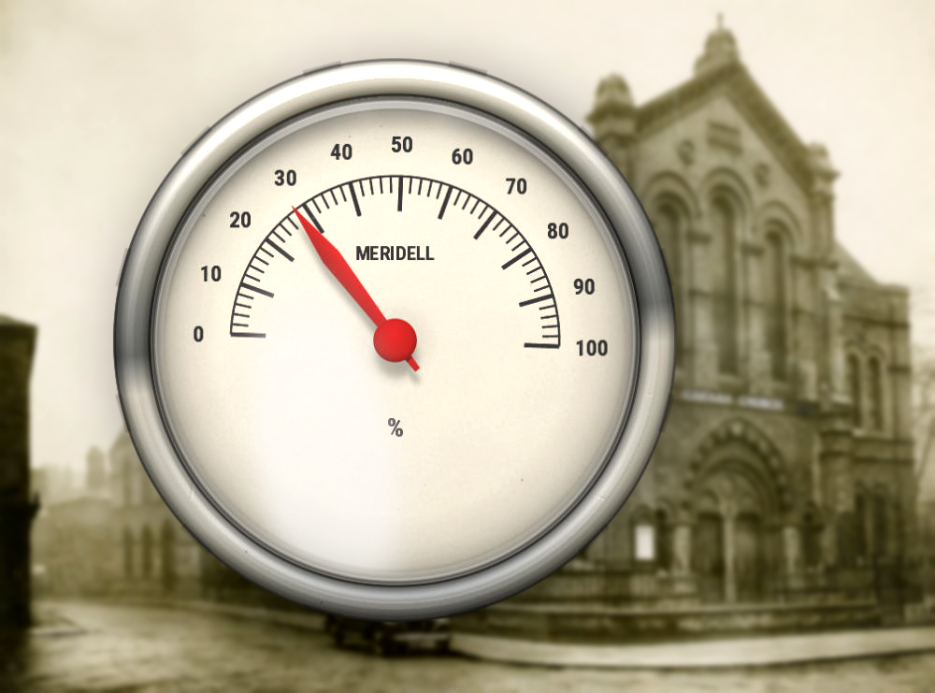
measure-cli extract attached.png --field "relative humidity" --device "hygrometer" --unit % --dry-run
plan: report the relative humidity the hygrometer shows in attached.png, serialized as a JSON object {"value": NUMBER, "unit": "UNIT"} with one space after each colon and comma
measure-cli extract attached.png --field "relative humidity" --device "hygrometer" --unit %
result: {"value": 28, "unit": "%"}
